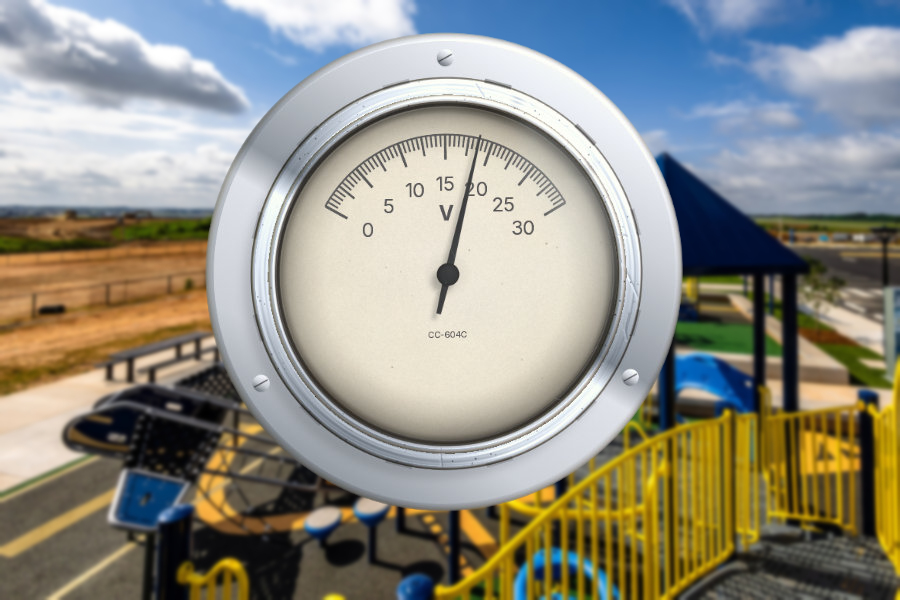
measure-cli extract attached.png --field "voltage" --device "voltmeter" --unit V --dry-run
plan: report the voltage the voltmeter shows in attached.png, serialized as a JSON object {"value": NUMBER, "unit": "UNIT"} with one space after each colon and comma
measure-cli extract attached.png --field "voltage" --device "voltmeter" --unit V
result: {"value": 18.5, "unit": "V"}
